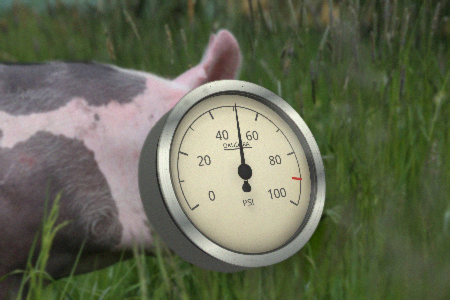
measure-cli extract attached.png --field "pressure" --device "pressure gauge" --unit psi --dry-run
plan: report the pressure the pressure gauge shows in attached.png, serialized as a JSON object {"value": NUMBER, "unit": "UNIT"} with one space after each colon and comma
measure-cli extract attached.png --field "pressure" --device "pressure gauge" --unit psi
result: {"value": 50, "unit": "psi"}
